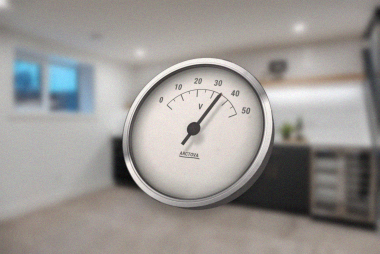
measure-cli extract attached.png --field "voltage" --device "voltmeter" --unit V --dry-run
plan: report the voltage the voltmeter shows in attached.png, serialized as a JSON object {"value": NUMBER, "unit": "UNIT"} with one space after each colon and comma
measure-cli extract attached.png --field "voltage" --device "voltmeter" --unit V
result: {"value": 35, "unit": "V"}
